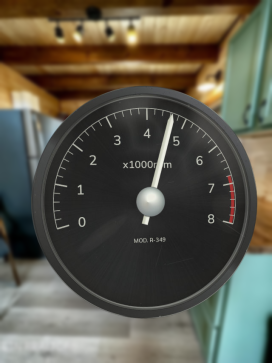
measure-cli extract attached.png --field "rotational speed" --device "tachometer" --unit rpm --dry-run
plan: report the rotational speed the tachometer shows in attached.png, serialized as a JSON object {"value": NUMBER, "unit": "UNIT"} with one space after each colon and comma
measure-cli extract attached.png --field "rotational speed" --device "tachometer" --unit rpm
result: {"value": 4600, "unit": "rpm"}
